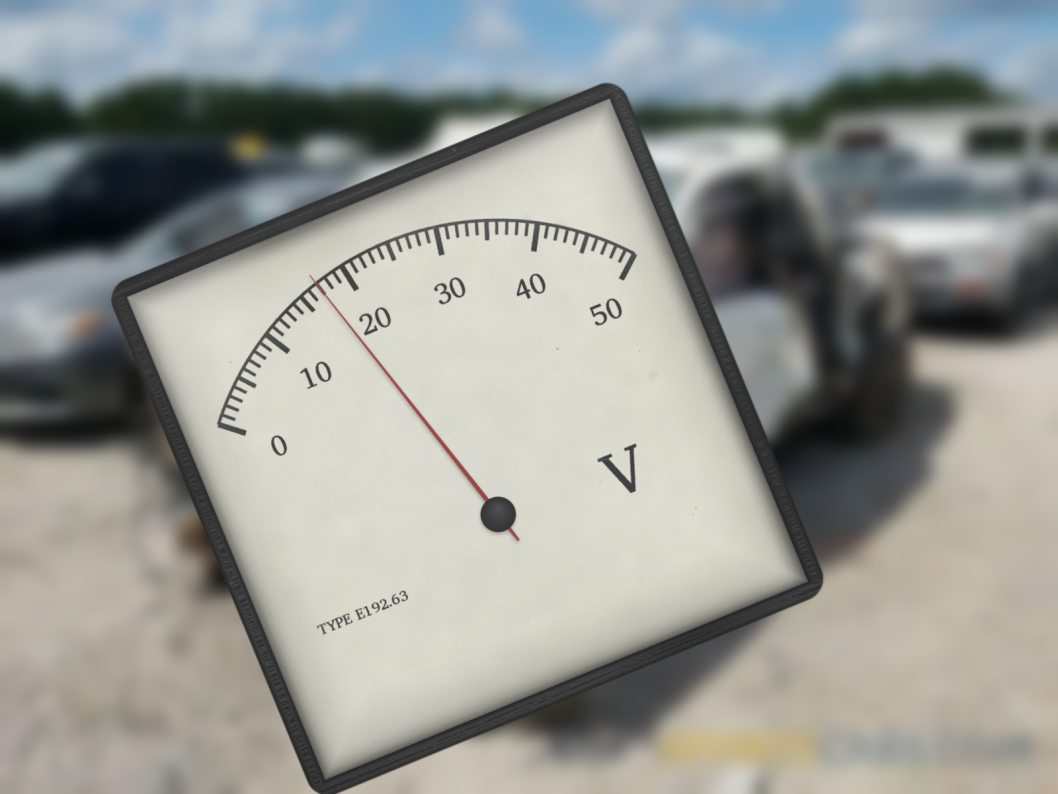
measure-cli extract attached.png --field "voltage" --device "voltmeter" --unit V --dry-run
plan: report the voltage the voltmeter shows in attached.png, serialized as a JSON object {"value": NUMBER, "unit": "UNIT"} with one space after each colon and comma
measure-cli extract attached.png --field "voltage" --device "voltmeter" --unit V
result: {"value": 17, "unit": "V"}
